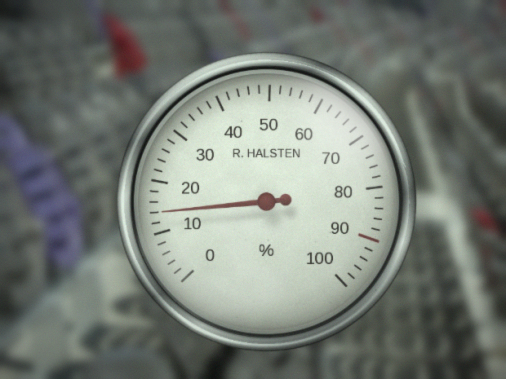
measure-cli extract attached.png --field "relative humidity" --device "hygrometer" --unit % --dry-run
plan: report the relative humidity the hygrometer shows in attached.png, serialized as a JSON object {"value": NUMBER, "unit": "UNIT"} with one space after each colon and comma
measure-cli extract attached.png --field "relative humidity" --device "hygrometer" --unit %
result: {"value": 14, "unit": "%"}
